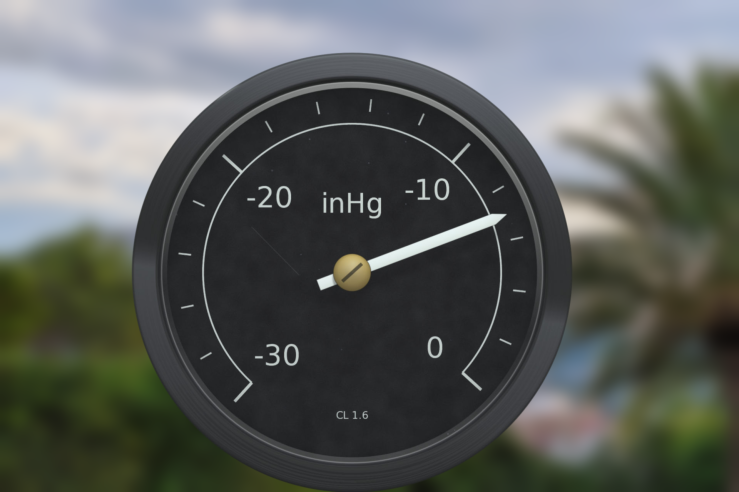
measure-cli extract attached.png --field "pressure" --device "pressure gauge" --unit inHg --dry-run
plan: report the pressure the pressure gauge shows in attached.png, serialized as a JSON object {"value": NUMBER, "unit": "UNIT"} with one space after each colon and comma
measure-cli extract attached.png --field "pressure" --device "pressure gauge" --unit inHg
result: {"value": -7, "unit": "inHg"}
